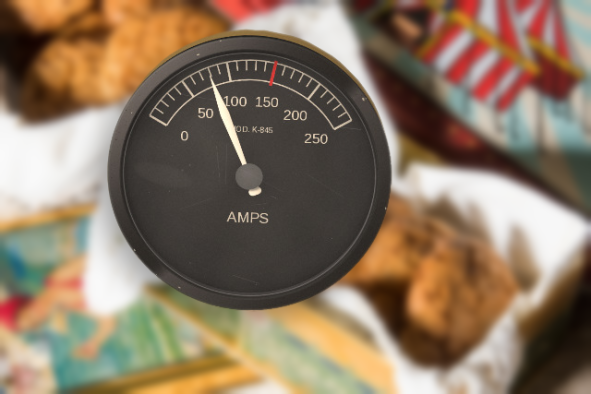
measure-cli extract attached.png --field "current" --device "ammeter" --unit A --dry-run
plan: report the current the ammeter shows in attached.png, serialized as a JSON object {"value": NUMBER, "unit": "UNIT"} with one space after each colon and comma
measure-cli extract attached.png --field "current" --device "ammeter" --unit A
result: {"value": 80, "unit": "A"}
